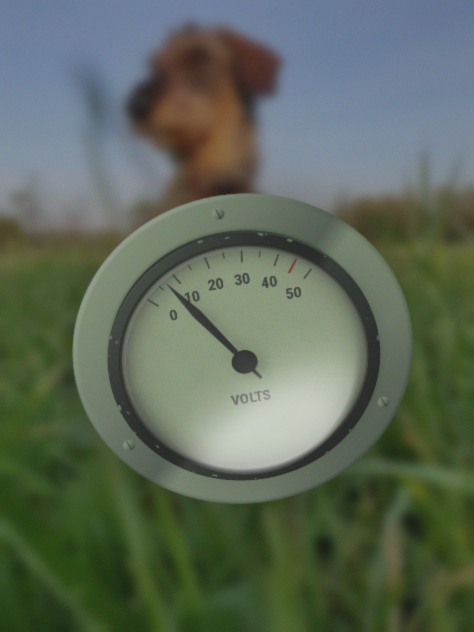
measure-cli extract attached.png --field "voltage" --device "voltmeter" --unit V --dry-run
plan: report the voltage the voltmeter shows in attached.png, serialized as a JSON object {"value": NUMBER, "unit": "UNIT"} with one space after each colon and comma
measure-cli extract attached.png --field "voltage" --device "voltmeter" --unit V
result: {"value": 7.5, "unit": "V"}
